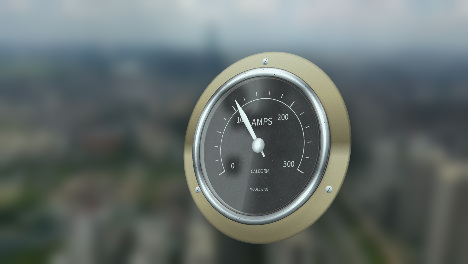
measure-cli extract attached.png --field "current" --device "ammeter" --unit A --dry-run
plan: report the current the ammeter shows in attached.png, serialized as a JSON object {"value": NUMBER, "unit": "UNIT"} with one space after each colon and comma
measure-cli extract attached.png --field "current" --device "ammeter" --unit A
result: {"value": 110, "unit": "A"}
